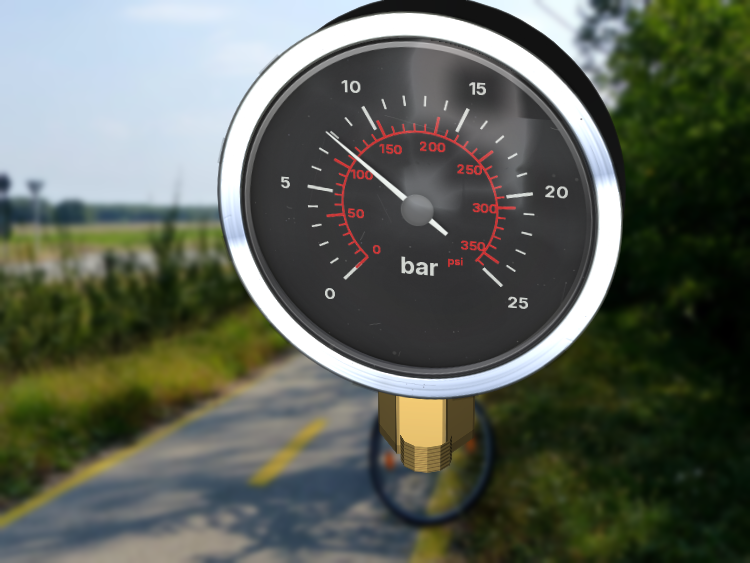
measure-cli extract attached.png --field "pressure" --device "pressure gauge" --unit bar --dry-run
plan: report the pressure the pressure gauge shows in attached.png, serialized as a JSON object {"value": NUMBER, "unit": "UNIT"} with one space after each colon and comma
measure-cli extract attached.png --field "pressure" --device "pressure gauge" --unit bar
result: {"value": 8, "unit": "bar"}
